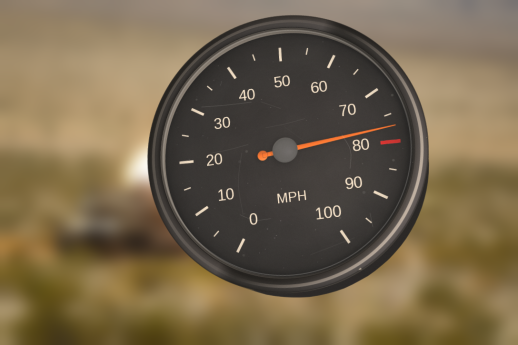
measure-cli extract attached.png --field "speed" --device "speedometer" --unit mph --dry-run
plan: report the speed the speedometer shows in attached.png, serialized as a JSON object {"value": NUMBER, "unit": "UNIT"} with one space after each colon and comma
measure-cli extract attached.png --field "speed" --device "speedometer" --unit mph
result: {"value": 77.5, "unit": "mph"}
